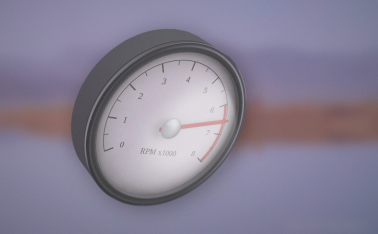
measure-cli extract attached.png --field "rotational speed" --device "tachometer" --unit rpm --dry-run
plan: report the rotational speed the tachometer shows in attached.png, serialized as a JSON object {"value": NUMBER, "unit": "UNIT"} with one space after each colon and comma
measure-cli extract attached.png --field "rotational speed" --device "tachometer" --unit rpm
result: {"value": 6500, "unit": "rpm"}
